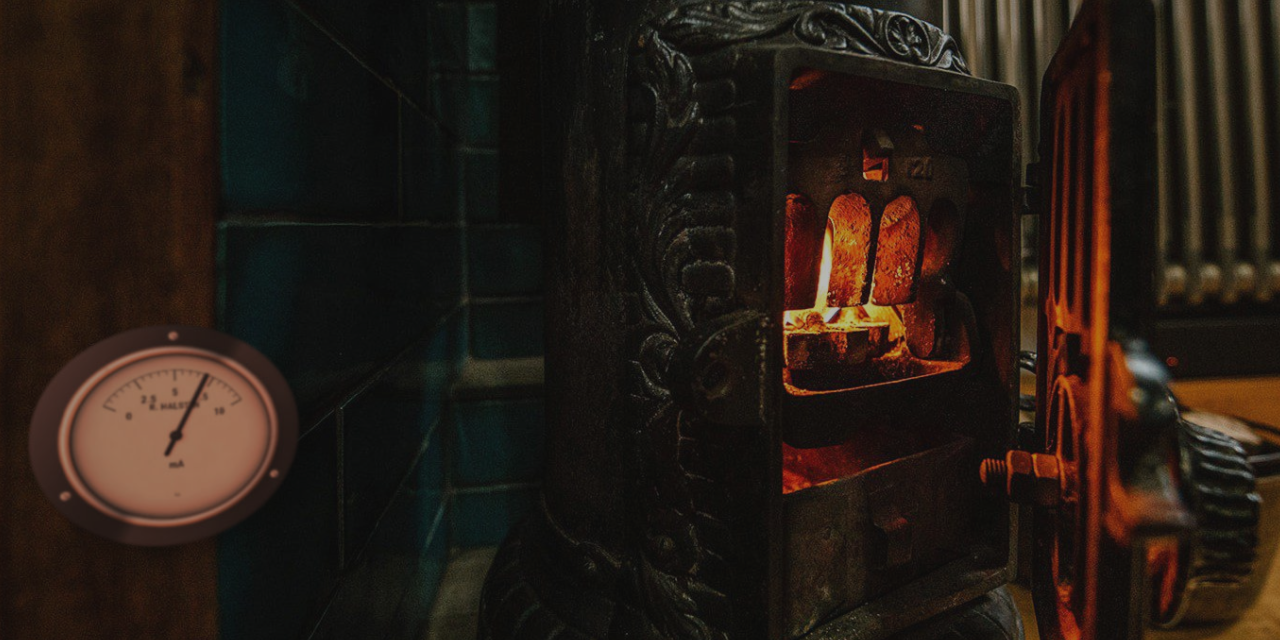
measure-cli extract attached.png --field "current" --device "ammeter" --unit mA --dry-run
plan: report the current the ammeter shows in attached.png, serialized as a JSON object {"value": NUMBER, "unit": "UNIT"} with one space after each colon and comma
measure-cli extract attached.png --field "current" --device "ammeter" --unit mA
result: {"value": 7, "unit": "mA"}
